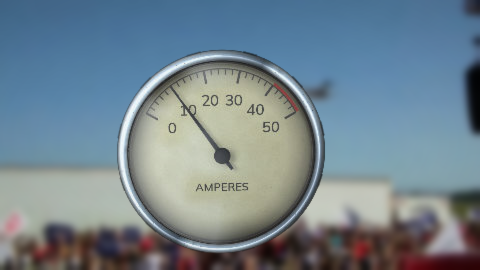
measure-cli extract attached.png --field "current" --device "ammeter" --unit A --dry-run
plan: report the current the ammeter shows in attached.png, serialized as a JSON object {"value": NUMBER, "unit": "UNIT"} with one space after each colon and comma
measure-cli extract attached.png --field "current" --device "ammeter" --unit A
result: {"value": 10, "unit": "A"}
